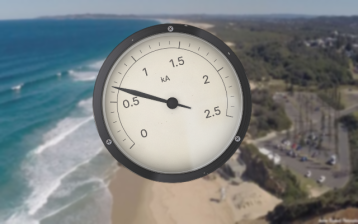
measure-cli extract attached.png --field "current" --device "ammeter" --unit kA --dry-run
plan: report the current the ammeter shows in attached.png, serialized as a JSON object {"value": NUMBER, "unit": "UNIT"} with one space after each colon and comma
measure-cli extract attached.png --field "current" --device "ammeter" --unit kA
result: {"value": 0.65, "unit": "kA"}
